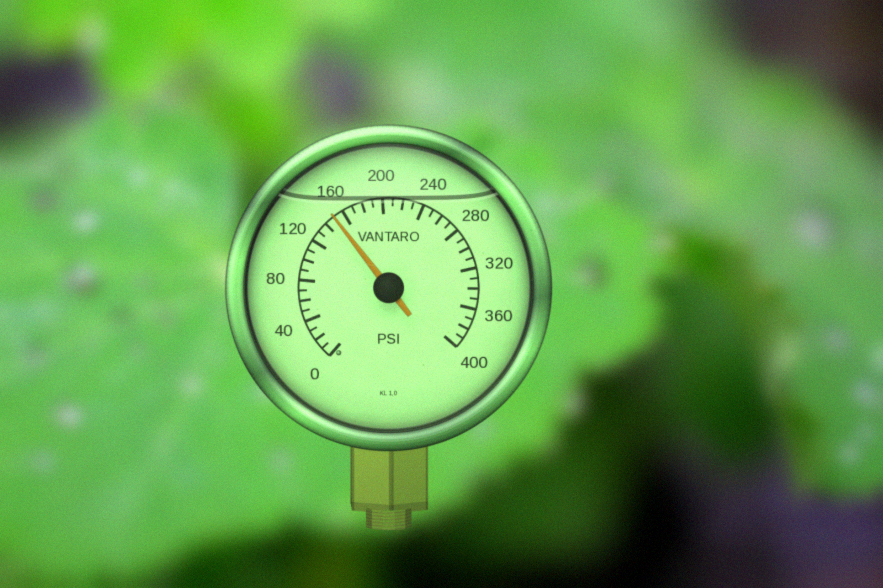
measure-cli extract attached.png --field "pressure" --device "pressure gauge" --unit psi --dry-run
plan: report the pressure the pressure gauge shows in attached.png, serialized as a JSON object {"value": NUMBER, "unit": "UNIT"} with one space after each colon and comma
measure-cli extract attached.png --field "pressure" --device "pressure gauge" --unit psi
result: {"value": 150, "unit": "psi"}
